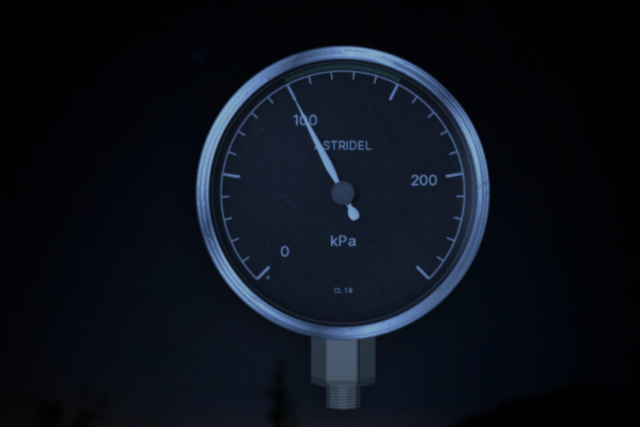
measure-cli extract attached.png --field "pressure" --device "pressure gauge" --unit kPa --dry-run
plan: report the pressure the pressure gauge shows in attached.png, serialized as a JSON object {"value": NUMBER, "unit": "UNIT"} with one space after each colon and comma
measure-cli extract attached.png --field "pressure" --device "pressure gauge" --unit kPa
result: {"value": 100, "unit": "kPa"}
